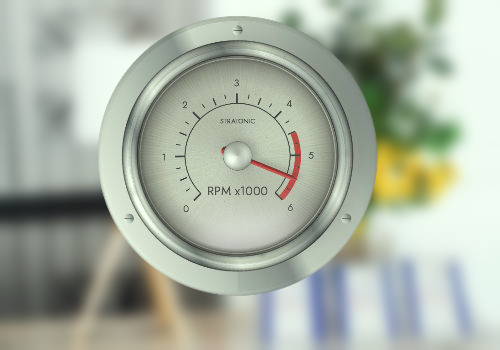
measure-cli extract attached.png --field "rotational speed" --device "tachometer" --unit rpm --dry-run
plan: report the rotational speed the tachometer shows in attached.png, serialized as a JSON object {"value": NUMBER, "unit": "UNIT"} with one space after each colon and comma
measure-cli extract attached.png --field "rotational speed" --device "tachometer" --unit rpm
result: {"value": 5500, "unit": "rpm"}
